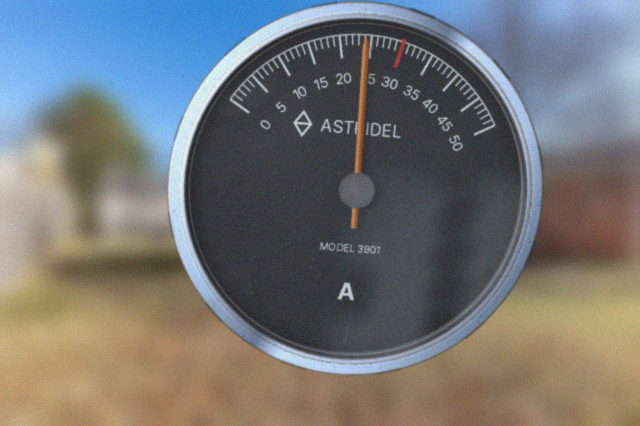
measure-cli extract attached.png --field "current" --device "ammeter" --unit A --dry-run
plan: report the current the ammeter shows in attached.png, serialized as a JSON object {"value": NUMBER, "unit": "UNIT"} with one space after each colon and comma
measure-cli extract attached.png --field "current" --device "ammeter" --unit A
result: {"value": 24, "unit": "A"}
